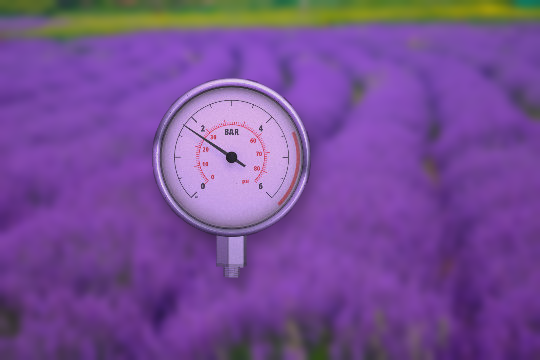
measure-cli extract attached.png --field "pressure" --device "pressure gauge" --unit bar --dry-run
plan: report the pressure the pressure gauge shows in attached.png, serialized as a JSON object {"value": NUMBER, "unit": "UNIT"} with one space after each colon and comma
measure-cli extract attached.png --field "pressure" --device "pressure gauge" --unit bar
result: {"value": 1.75, "unit": "bar"}
